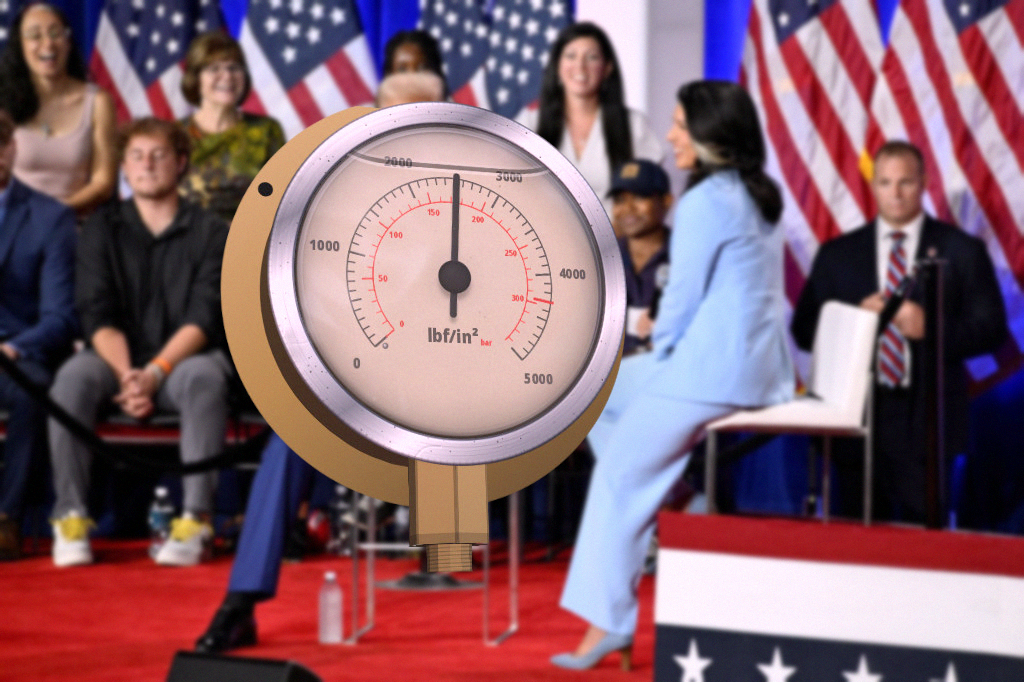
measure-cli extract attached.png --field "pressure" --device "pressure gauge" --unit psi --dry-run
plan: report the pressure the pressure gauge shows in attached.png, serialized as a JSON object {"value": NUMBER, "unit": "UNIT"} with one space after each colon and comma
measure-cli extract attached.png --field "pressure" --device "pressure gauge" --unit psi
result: {"value": 2500, "unit": "psi"}
